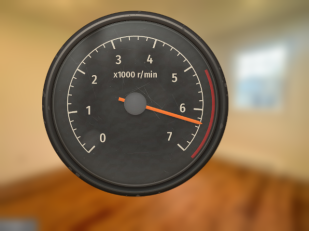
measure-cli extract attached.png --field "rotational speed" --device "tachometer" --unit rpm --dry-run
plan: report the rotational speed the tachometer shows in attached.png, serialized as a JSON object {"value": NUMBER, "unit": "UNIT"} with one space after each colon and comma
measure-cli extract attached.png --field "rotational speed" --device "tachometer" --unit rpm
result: {"value": 6300, "unit": "rpm"}
